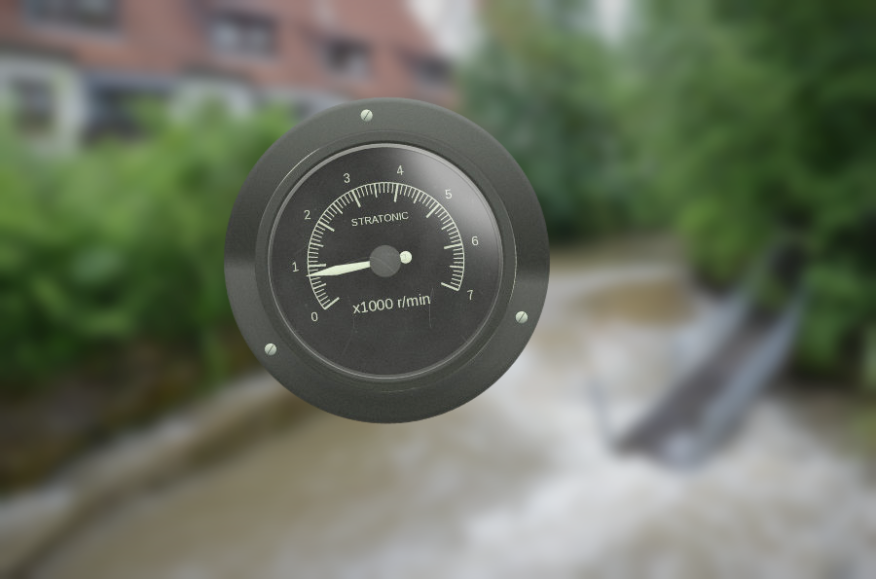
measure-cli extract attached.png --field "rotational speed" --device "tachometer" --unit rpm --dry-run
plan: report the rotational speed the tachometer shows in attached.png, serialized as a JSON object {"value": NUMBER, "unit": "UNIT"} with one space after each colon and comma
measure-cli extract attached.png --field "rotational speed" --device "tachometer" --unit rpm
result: {"value": 800, "unit": "rpm"}
